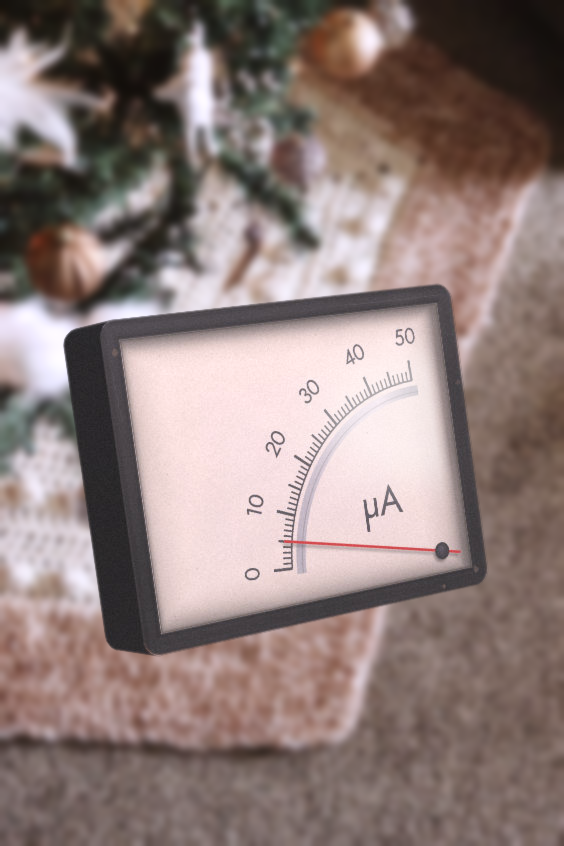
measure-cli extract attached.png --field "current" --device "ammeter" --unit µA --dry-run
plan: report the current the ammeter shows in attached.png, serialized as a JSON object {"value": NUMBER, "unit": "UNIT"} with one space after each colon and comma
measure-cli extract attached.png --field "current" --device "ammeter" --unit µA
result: {"value": 5, "unit": "µA"}
